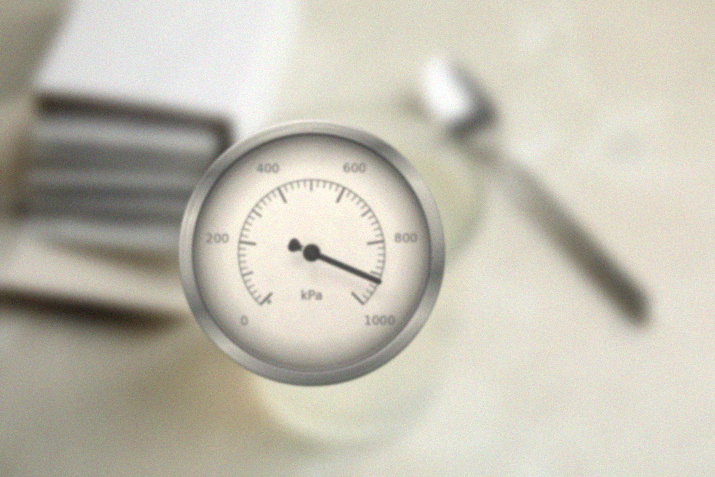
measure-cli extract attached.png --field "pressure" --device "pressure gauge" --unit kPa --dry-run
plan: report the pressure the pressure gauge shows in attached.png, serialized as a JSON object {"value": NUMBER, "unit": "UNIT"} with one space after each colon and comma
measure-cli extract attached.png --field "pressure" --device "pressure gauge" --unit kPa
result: {"value": 920, "unit": "kPa"}
